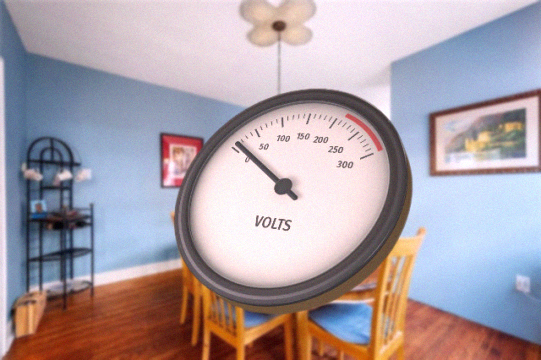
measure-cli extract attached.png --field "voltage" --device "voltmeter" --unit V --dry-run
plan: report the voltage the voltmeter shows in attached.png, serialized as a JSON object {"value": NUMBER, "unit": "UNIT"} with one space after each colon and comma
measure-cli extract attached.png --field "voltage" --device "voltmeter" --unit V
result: {"value": 10, "unit": "V"}
